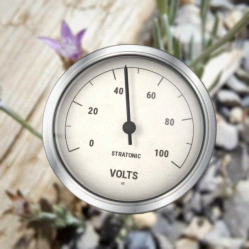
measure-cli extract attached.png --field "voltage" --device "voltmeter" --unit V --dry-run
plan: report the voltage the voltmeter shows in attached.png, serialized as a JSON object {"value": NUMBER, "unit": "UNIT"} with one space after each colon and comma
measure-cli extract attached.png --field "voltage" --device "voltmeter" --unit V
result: {"value": 45, "unit": "V"}
